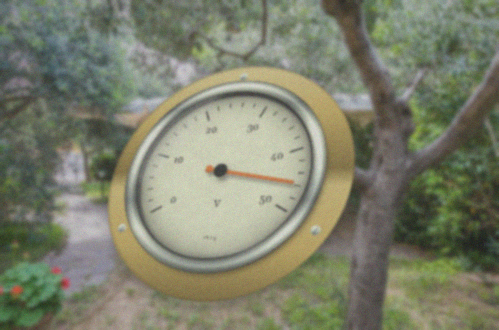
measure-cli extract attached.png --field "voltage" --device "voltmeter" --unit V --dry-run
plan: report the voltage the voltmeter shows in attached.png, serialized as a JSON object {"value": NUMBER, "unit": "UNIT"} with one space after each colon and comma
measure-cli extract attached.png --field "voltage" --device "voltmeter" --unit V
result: {"value": 46, "unit": "V"}
